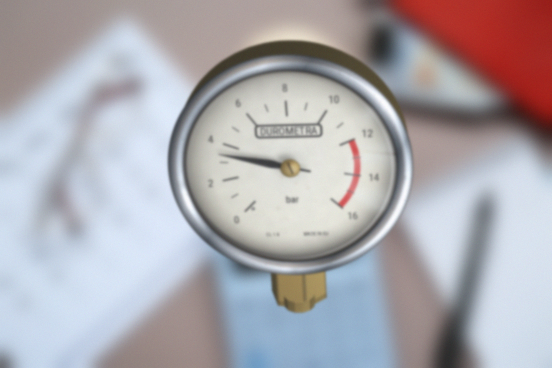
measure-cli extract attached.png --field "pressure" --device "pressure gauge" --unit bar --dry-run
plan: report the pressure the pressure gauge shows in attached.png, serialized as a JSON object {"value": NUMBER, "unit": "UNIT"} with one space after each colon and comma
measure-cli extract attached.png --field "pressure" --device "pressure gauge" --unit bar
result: {"value": 3.5, "unit": "bar"}
